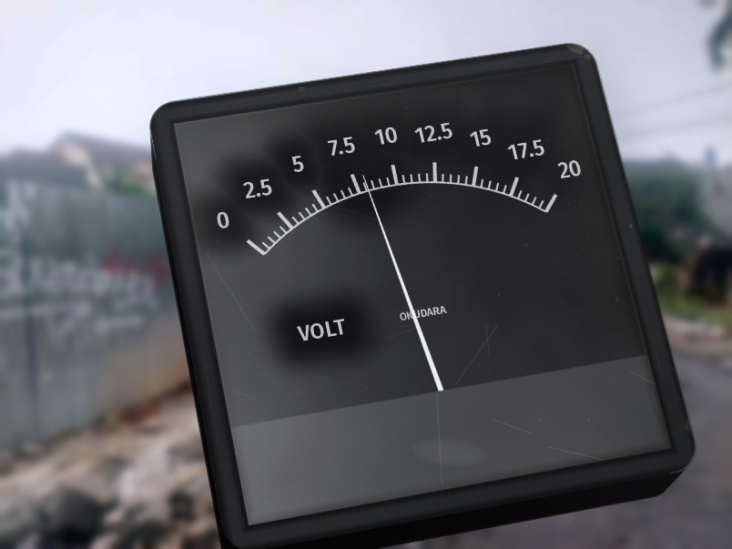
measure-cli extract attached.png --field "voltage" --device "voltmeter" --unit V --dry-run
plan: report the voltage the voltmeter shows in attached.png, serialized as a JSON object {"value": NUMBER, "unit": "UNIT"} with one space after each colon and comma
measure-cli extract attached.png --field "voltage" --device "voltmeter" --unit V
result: {"value": 8, "unit": "V"}
